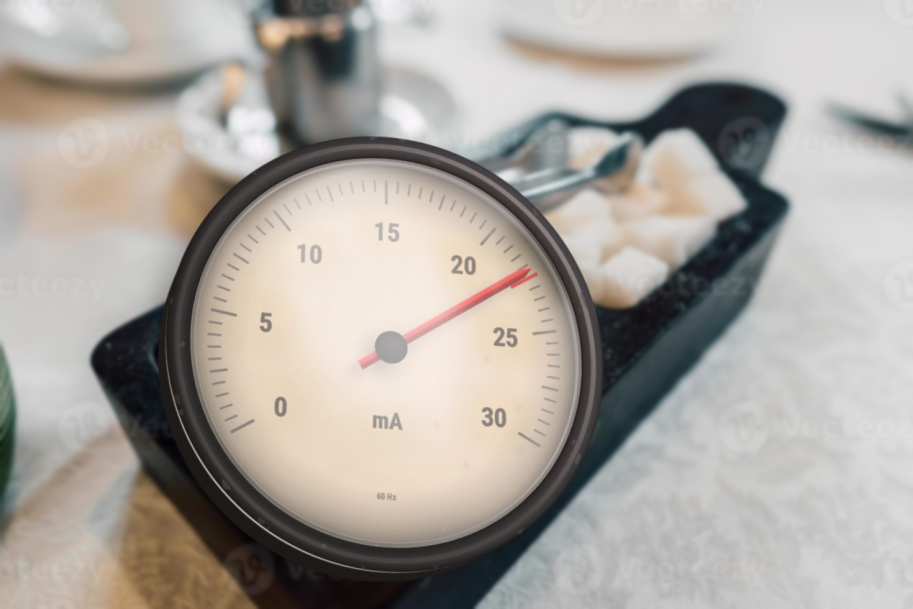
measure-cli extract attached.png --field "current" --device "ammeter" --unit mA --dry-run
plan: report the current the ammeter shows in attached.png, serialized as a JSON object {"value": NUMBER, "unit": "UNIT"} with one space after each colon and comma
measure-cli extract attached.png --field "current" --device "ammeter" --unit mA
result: {"value": 22.25, "unit": "mA"}
